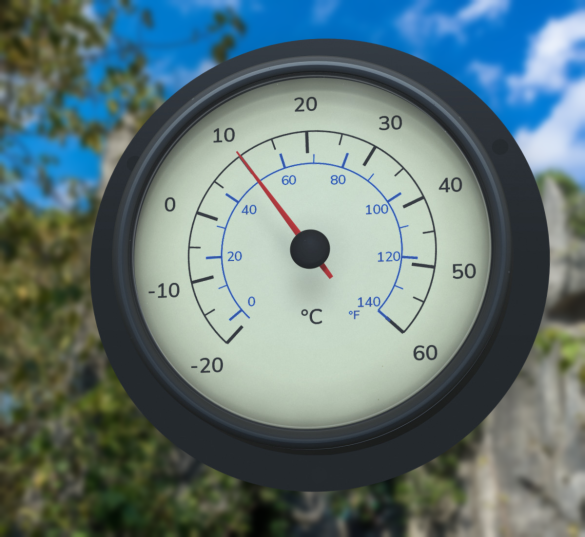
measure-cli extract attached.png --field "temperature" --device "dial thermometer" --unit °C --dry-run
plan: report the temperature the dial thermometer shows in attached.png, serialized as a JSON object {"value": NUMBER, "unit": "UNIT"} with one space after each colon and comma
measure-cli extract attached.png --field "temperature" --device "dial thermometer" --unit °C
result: {"value": 10, "unit": "°C"}
